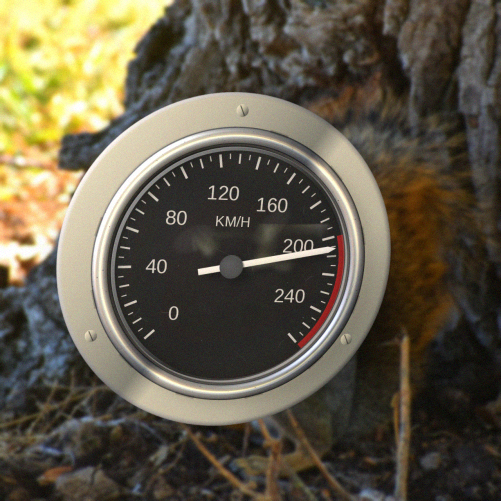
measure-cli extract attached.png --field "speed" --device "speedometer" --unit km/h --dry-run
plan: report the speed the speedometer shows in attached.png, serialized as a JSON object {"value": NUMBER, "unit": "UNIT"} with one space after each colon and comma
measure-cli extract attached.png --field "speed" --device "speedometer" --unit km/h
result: {"value": 205, "unit": "km/h"}
